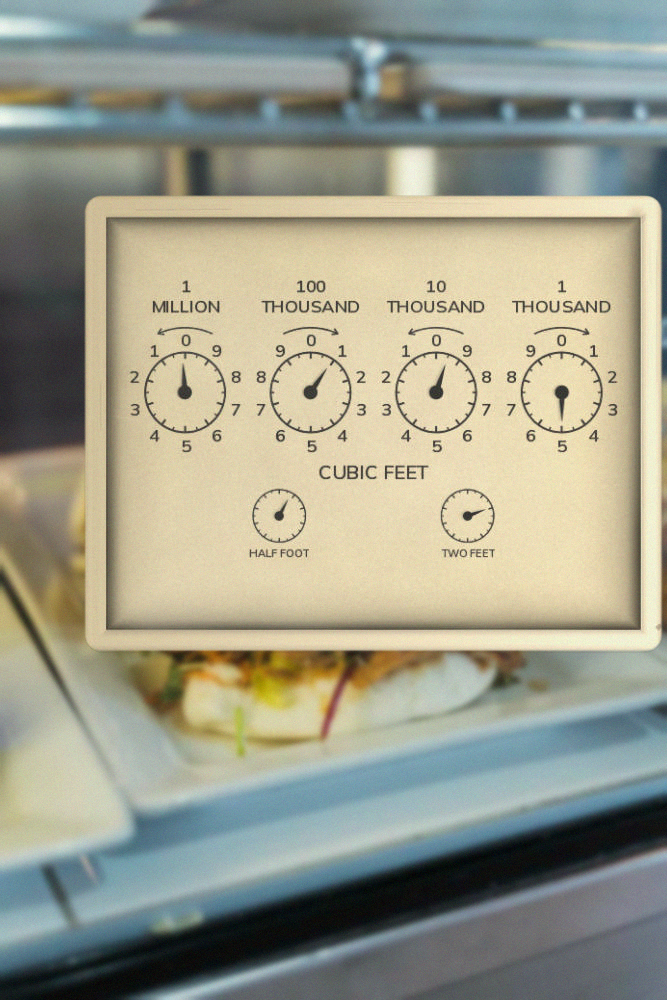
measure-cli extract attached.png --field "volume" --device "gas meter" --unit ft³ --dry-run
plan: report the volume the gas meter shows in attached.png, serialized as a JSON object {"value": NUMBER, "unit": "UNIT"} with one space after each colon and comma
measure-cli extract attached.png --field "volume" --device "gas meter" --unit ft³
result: {"value": 9500, "unit": "ft³"}
